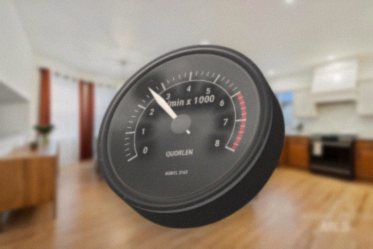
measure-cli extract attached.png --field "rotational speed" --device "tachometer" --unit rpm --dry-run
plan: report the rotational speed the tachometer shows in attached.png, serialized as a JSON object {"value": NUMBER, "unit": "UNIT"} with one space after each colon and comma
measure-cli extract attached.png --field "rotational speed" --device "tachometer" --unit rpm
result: {"value": 2600, "unit": "rpm"}
